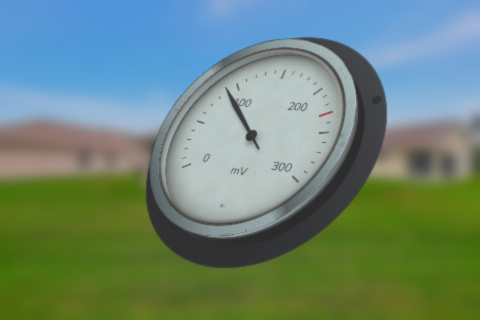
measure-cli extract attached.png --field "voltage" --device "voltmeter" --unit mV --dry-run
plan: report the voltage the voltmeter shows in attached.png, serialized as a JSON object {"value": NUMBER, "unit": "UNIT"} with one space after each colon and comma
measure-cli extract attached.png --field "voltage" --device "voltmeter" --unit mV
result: {"value": 90, "unit": "mV"}
